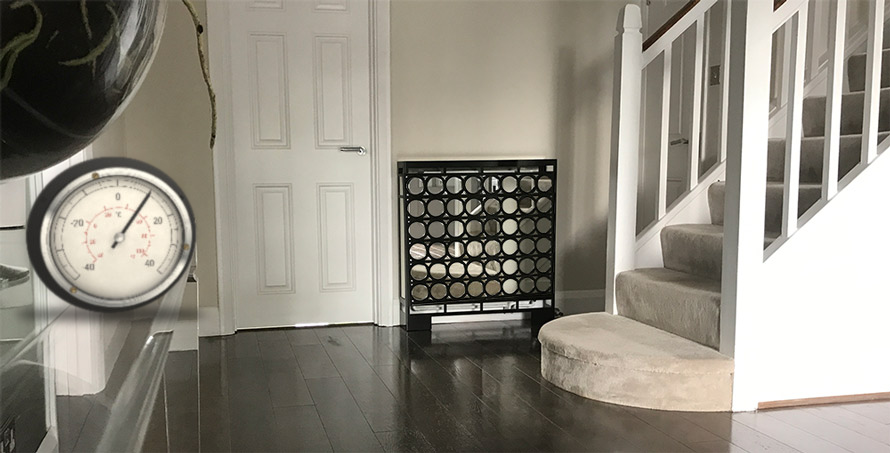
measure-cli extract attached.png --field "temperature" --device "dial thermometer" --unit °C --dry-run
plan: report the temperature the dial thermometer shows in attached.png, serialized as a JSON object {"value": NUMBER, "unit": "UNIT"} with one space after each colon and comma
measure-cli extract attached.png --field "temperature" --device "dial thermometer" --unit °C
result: {"value": 10, "unit": "°C"}
